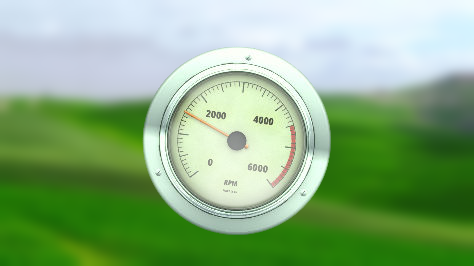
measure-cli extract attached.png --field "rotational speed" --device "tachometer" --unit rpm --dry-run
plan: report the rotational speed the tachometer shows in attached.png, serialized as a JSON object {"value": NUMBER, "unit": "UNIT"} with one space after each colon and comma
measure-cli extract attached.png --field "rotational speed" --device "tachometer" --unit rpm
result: {"value": 1500, "unit": "rpm"}
